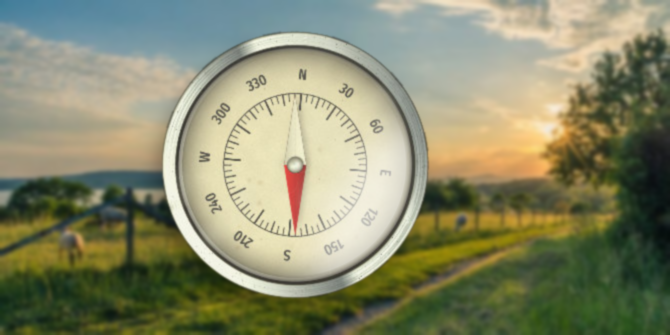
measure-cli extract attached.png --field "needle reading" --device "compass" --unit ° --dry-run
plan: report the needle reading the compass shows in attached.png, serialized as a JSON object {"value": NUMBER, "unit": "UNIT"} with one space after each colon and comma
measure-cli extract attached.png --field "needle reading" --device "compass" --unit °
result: {"value": 175, "unit": "°"}
